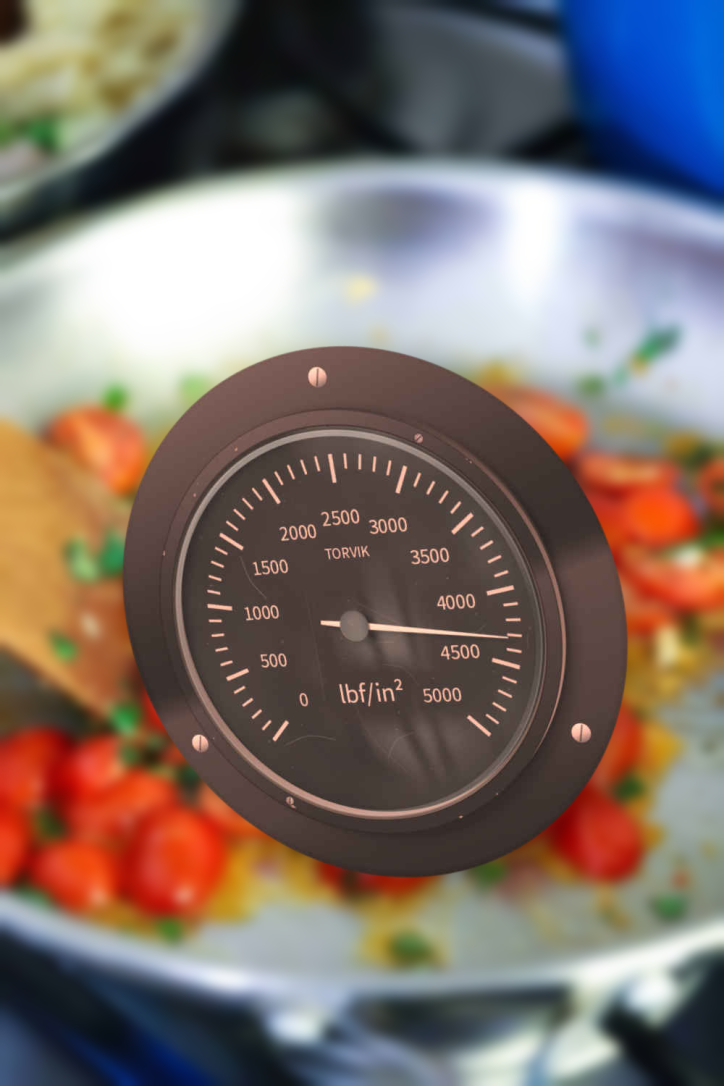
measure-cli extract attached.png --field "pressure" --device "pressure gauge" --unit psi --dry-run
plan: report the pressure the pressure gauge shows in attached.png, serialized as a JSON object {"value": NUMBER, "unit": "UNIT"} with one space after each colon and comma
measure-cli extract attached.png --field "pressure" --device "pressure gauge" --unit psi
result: {"value": 4300, "unit": "psi"}
